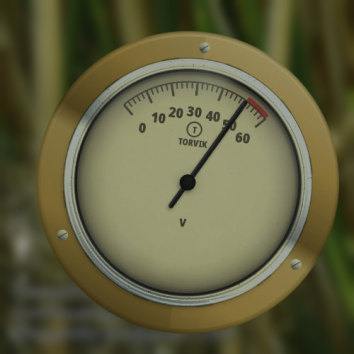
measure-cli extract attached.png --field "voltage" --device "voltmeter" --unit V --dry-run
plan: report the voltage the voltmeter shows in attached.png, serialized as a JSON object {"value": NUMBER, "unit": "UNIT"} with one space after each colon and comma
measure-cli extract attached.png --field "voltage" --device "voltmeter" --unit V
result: {"value": 50, "unit": "V"}
